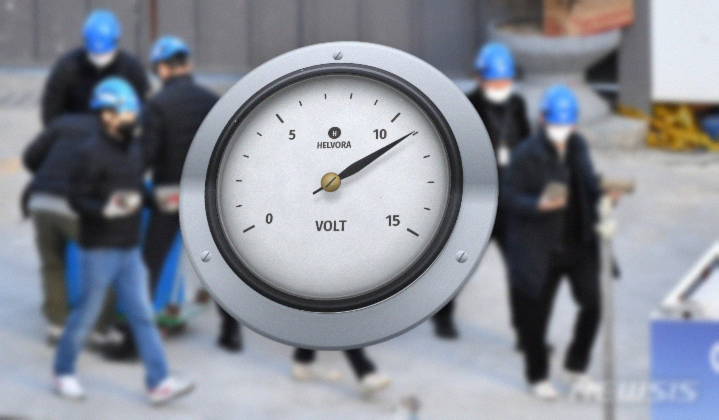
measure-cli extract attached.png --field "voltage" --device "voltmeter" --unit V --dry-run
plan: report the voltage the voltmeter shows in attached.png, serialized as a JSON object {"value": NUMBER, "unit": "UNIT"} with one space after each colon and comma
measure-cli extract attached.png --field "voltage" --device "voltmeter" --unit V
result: {"value": 11, "unit": "V"}
